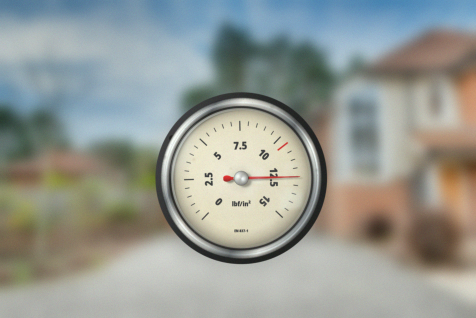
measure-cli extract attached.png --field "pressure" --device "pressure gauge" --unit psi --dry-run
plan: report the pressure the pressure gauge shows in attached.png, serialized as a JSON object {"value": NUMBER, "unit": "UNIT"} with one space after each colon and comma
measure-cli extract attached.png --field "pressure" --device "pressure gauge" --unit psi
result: {"value": 12.5, "unit": "psi"}
